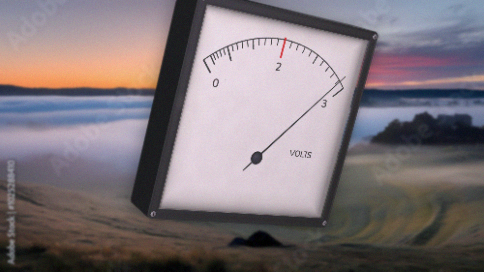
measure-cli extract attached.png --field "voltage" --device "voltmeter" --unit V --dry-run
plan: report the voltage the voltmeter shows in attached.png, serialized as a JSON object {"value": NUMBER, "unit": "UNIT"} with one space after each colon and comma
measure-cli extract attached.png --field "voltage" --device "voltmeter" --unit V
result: {"value": 2.9, "unit": "V"}
